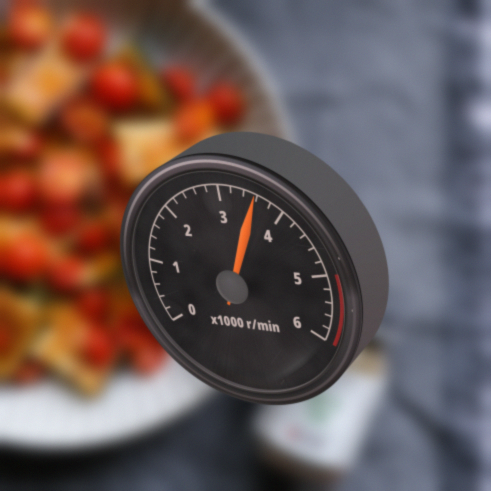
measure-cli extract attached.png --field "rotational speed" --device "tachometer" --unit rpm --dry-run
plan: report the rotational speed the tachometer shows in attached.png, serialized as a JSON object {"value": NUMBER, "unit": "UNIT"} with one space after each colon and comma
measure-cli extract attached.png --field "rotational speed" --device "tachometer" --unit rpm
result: {"value": 3600, "unit": "rpm"}
